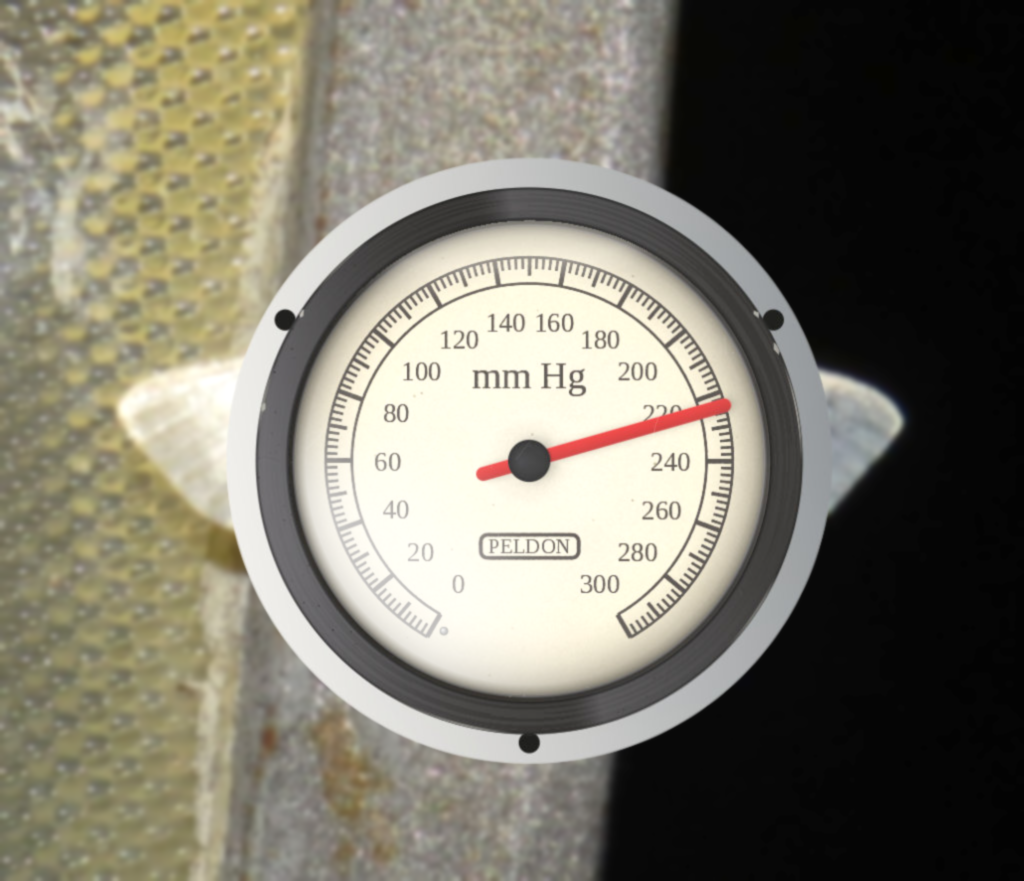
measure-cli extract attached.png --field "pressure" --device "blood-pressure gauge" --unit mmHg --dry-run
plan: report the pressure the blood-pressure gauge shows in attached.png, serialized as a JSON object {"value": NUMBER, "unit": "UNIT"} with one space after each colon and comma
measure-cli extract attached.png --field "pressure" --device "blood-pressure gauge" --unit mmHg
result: {"value": 224, "unit": "mmHg"}
